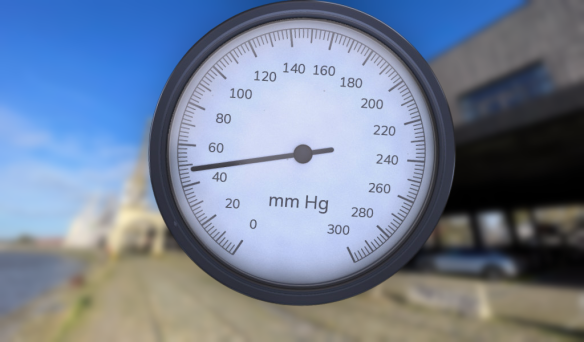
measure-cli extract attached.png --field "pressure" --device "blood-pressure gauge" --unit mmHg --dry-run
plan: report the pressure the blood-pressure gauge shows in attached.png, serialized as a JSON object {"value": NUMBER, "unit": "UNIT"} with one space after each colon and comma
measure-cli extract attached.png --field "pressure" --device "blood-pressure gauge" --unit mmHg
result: {"value": 48, "unit": "mmHg"}
